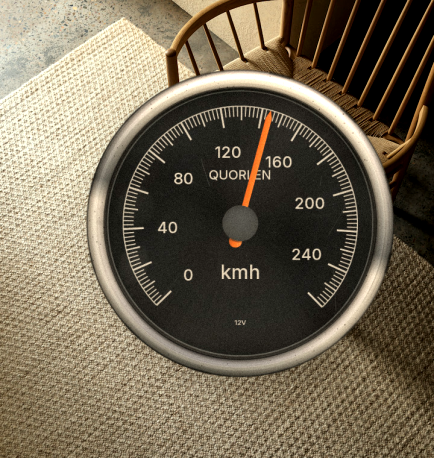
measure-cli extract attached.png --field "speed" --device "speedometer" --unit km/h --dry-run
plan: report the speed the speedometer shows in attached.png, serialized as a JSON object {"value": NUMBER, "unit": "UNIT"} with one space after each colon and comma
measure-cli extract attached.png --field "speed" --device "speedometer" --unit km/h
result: {"value": 144, "unit": "km/h"}
